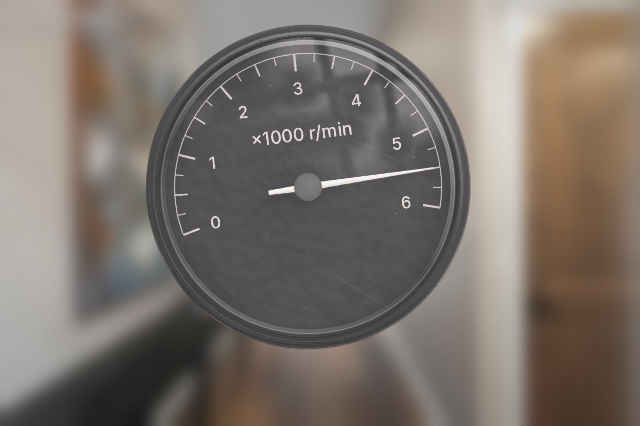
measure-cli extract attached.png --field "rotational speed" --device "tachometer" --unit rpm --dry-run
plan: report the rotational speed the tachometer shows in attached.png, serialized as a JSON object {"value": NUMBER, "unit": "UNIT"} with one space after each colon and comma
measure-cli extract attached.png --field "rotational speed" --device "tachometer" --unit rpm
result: {"value": 5500, "unit": "rpm"}
